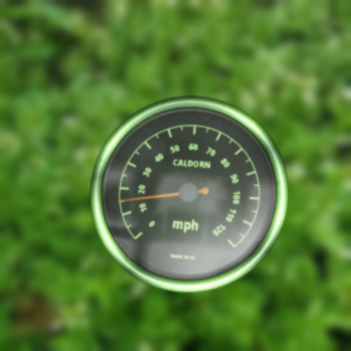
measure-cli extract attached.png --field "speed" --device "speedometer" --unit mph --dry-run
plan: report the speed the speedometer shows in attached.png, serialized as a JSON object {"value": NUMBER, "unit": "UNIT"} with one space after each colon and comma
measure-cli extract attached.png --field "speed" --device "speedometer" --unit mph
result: {"value": 15, "unit": "mph"}
